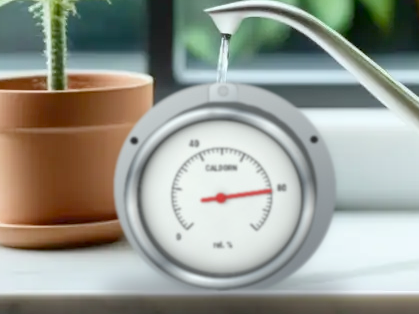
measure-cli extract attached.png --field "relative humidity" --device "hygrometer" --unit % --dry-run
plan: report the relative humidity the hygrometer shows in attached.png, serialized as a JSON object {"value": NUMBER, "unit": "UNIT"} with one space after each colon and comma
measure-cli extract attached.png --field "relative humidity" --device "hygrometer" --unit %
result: {"value": 80, "unit": "%"}
